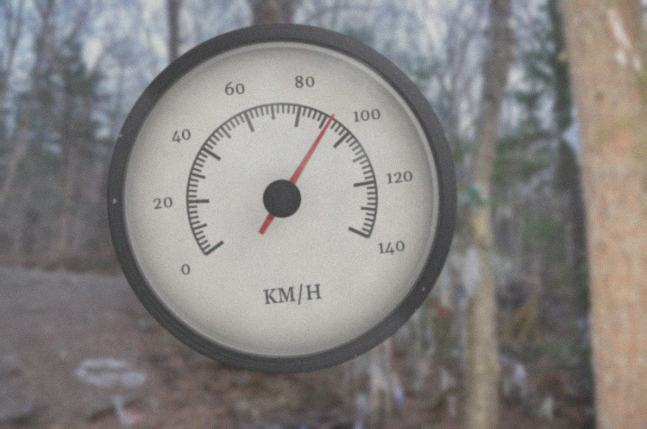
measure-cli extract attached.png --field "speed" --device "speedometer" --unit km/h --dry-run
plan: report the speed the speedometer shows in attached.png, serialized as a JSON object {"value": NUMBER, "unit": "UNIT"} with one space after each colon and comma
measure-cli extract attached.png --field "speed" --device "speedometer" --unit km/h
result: {"value": 92, "unit": "km/h"}
